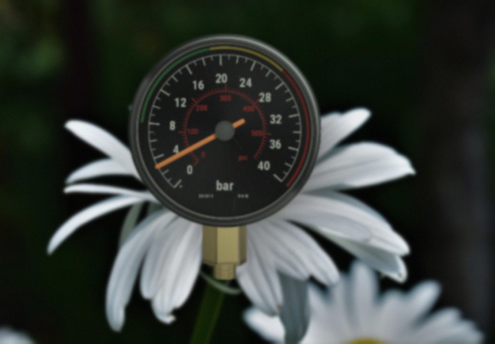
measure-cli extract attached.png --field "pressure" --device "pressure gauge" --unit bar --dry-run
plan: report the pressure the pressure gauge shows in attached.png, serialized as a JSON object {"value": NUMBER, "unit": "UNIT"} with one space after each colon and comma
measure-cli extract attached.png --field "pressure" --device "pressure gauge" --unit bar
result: {"value": 3, "unit": "bar"}
